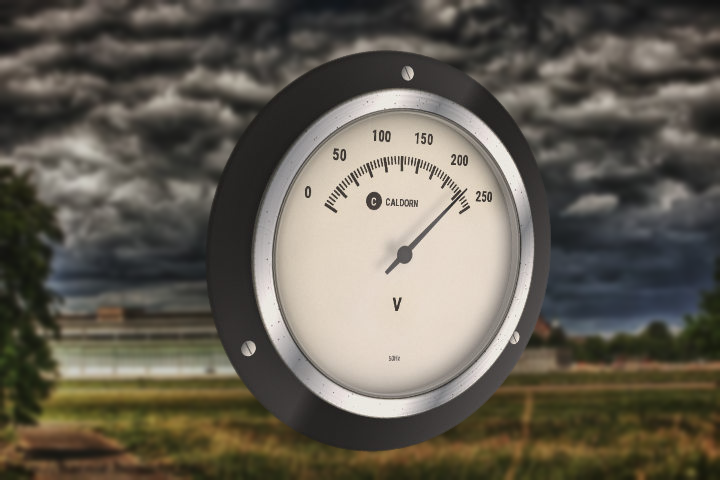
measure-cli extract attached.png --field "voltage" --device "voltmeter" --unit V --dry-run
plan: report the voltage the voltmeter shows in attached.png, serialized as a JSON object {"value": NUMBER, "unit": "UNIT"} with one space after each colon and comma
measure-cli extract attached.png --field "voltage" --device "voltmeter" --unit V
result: {"value": 225, "unit": "V"}
